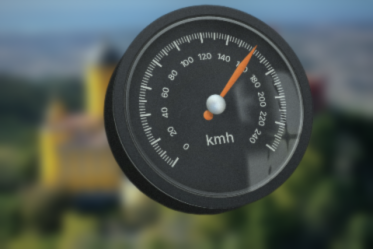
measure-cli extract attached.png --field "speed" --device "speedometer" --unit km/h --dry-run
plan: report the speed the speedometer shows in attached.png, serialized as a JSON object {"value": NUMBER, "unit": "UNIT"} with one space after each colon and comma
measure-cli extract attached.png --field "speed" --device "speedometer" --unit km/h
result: {"value": 160, "unit": "km/h"}
